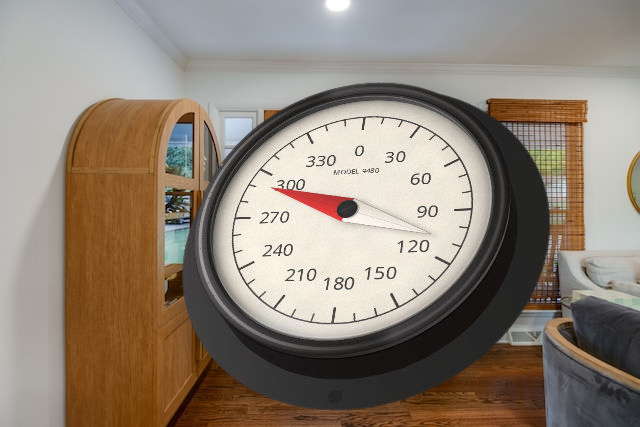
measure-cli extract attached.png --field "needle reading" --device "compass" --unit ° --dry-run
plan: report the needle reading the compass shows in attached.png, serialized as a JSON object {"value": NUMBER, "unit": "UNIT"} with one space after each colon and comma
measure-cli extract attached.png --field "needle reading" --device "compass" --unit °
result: {"value": 290, "unit": "°"}
